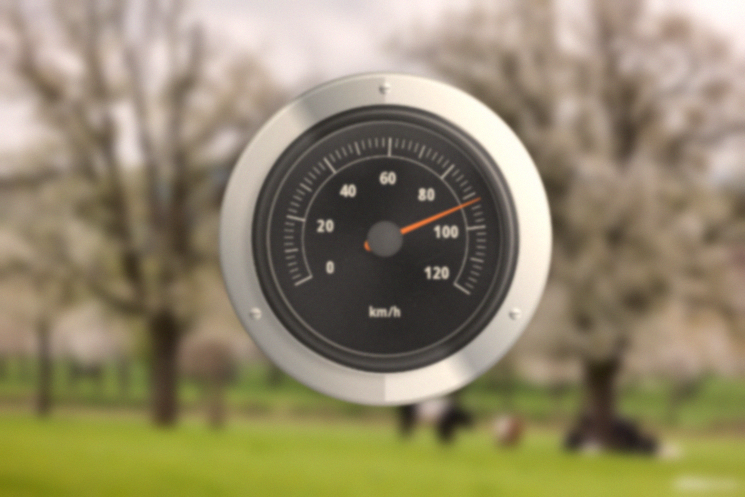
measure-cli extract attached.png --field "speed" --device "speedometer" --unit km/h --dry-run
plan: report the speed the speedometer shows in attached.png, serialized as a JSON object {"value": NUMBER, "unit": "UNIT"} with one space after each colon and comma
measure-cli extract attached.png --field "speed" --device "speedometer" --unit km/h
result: {"value": 92, "unit": "km/h"}
